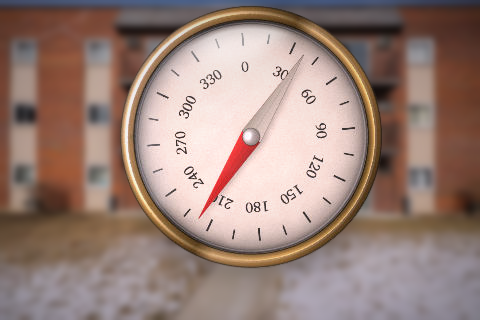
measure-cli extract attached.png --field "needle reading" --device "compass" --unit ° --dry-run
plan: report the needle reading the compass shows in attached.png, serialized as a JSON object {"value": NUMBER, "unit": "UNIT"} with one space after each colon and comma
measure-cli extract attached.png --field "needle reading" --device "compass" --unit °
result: {"value": 217.5, "unit": "°"}
